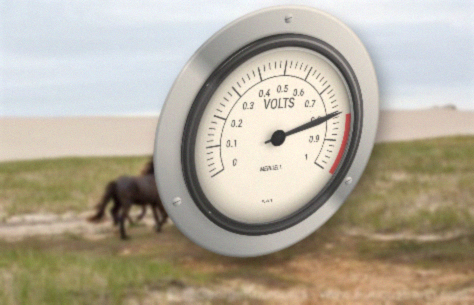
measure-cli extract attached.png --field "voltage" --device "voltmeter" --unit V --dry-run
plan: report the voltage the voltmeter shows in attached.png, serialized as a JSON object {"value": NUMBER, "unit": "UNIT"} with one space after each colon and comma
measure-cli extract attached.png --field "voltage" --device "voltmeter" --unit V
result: {"value": 0.8, "unit": "V"}
